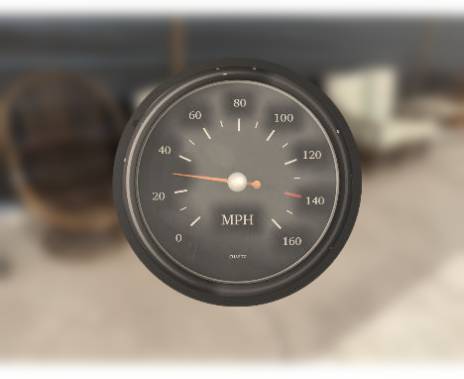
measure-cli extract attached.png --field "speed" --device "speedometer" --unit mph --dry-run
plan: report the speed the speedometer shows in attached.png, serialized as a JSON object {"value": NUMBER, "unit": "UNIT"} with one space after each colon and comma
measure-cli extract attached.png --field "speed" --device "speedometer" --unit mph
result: {"value": 30, "unit": "mph"}
